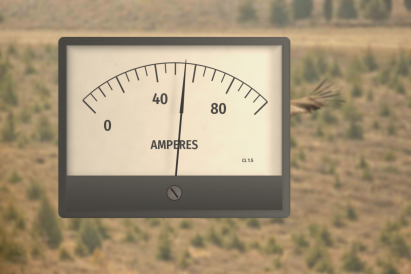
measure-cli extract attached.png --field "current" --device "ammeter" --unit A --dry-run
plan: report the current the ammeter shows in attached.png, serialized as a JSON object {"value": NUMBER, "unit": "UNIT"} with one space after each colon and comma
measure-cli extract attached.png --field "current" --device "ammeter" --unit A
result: {"value": 55, "unit": "A"}
